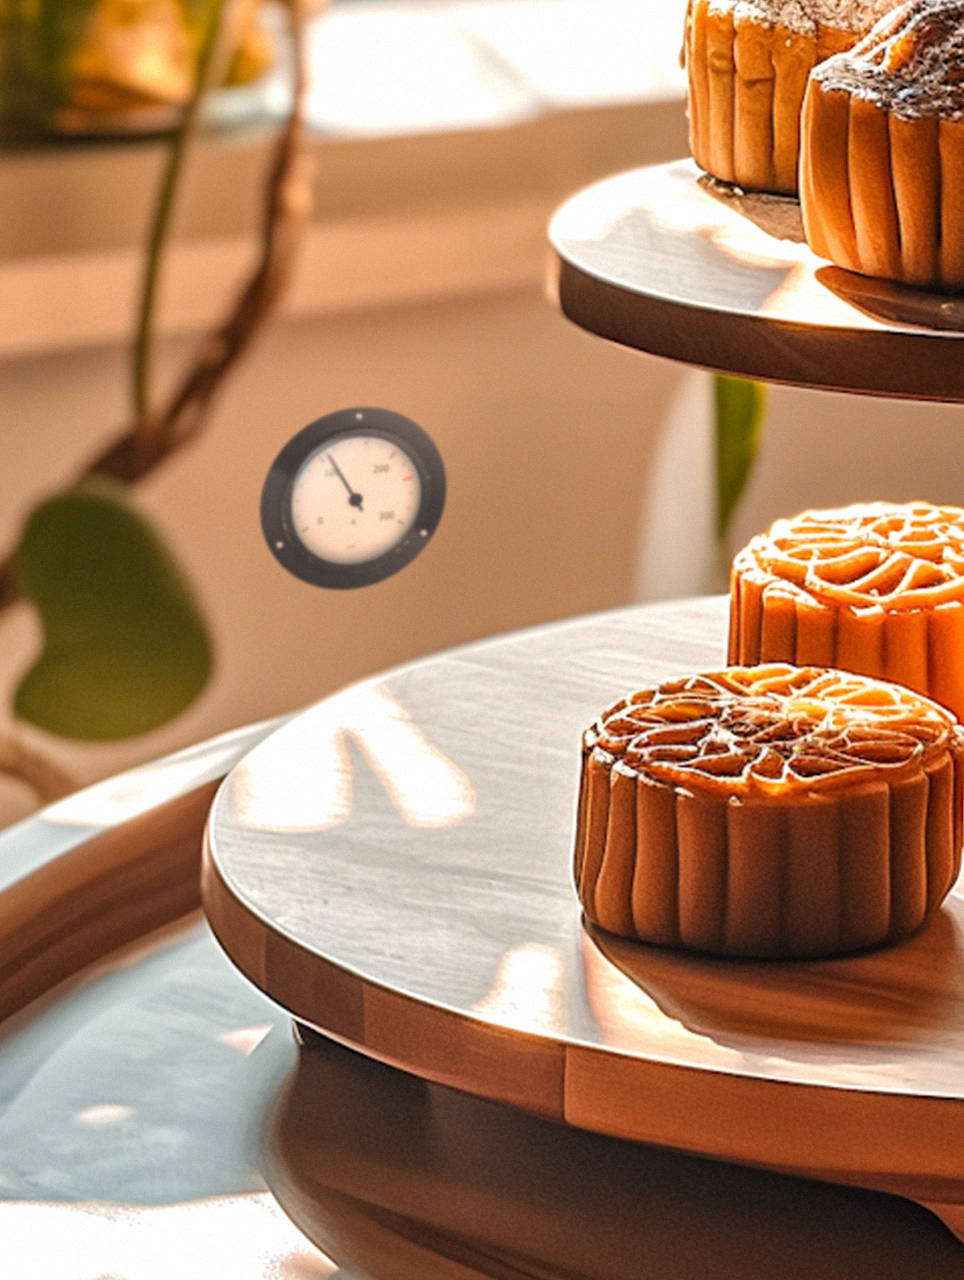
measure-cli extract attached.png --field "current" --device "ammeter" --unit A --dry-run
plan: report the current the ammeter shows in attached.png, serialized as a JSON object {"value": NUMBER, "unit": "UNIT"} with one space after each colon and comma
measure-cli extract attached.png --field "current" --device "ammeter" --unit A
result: {"value": 110, "unit": "A"}
